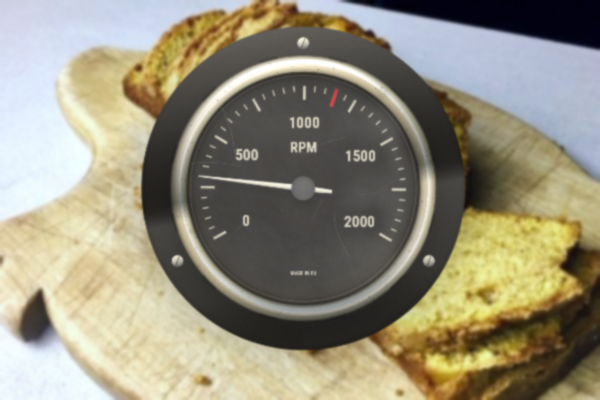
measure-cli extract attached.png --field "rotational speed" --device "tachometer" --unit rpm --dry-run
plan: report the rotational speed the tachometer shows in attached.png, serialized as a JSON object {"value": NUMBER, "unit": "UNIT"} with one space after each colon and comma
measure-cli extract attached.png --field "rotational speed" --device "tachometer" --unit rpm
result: {"value": 300, "unit": "rpm"}
